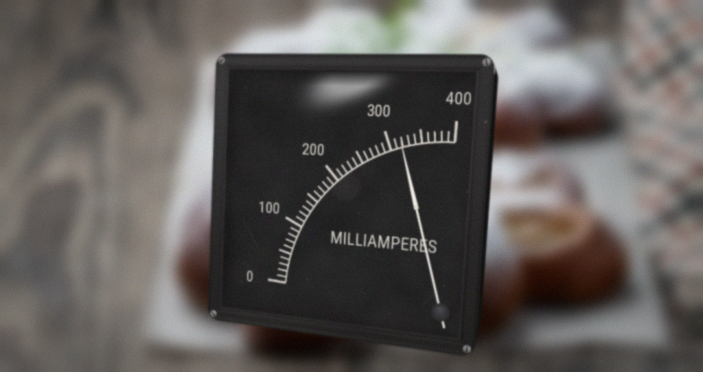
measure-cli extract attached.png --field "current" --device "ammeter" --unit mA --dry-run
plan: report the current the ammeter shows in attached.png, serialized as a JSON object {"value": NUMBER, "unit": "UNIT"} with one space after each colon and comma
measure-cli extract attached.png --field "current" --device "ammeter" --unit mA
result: {"value": 320, "unit": "mA"}
